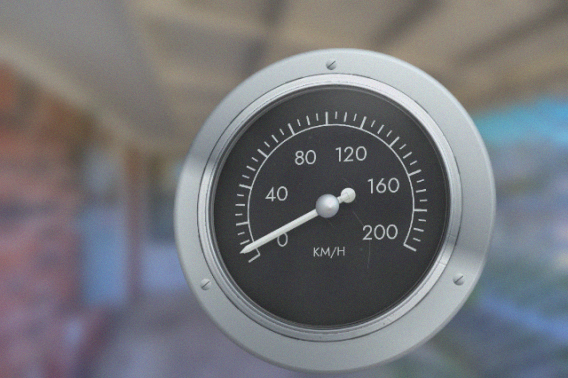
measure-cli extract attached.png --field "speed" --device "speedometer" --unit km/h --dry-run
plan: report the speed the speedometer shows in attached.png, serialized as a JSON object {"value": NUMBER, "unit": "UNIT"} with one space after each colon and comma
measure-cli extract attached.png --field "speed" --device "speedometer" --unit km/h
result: {"value": 5, "unit": "km/h"}
